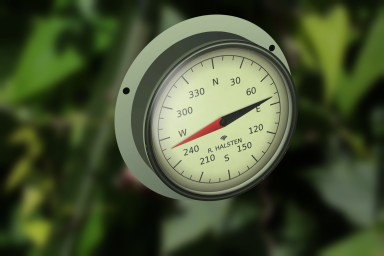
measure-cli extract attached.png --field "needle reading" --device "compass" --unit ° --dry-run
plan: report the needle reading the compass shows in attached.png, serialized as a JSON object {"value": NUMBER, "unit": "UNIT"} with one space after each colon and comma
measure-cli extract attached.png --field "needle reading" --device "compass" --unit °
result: {"value": 260, "unit": "°"}
